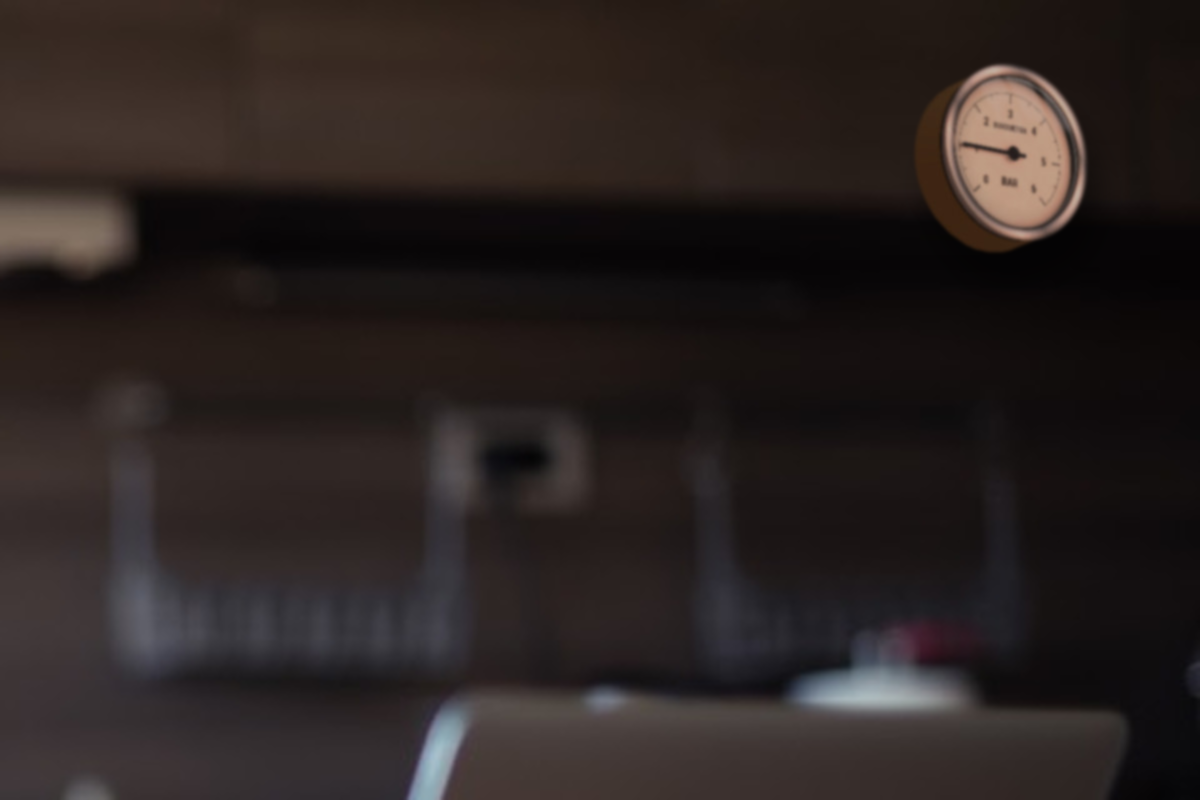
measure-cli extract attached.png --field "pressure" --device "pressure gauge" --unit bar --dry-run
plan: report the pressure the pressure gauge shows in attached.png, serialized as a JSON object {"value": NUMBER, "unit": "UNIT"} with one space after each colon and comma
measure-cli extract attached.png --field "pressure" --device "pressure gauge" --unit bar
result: {"value": 1, "unit": "bar"}
